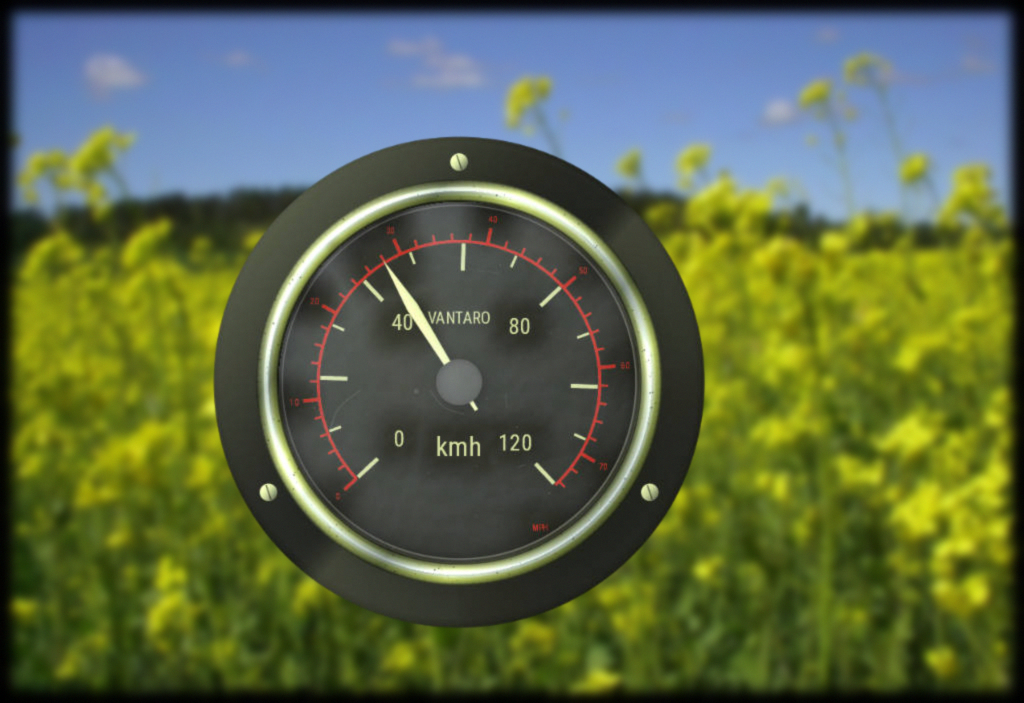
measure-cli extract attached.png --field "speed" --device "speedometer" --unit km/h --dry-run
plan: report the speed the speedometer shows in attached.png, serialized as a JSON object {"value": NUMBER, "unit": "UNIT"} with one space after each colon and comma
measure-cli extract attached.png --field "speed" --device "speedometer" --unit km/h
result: {"value": 45, "unit": "km/h"}
